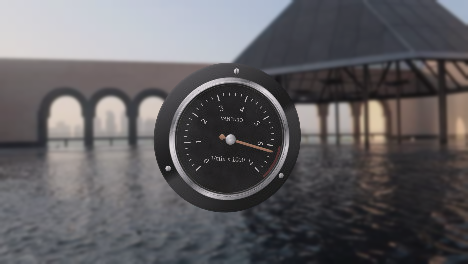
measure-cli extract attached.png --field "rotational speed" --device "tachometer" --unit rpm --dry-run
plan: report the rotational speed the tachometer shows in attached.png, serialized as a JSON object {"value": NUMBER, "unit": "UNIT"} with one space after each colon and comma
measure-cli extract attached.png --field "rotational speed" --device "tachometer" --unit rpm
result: {"value": 6200, "unit": "rpm"}
